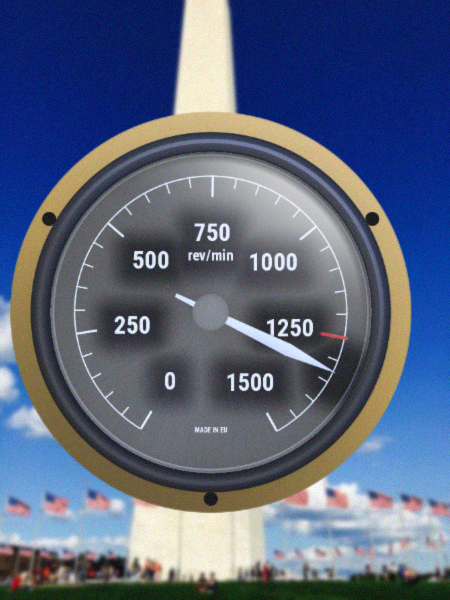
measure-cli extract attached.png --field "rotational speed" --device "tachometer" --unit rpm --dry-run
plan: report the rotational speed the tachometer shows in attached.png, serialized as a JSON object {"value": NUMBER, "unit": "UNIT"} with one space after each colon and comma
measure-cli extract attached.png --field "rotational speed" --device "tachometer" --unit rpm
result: {"value": 1325, "unit": "rpm"}
